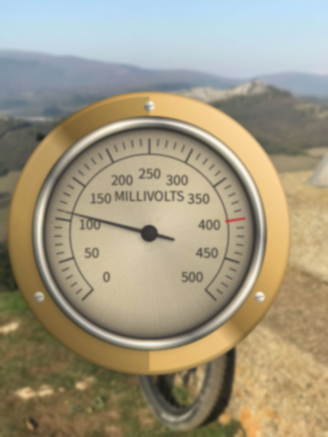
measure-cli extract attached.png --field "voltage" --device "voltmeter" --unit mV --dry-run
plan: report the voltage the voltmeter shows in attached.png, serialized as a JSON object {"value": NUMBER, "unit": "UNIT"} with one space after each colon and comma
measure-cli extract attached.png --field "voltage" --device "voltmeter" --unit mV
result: {"value": 110, "unit": "mV"}
